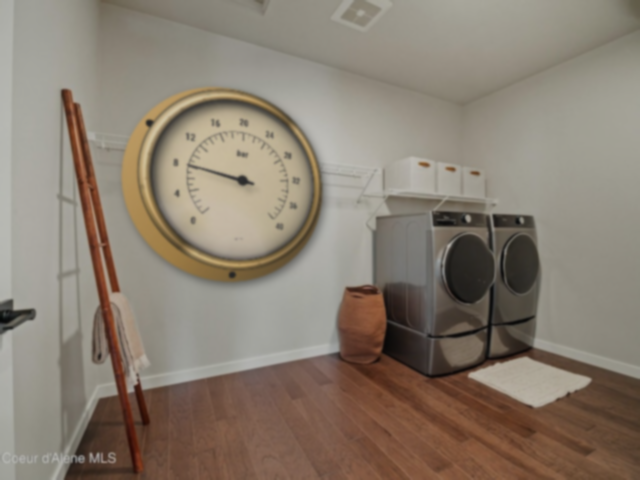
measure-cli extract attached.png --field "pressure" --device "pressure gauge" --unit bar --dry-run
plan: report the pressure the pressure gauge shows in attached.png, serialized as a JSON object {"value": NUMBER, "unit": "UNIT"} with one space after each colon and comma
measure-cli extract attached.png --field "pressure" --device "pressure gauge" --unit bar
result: {"value": 8, "unit": "bar"}
